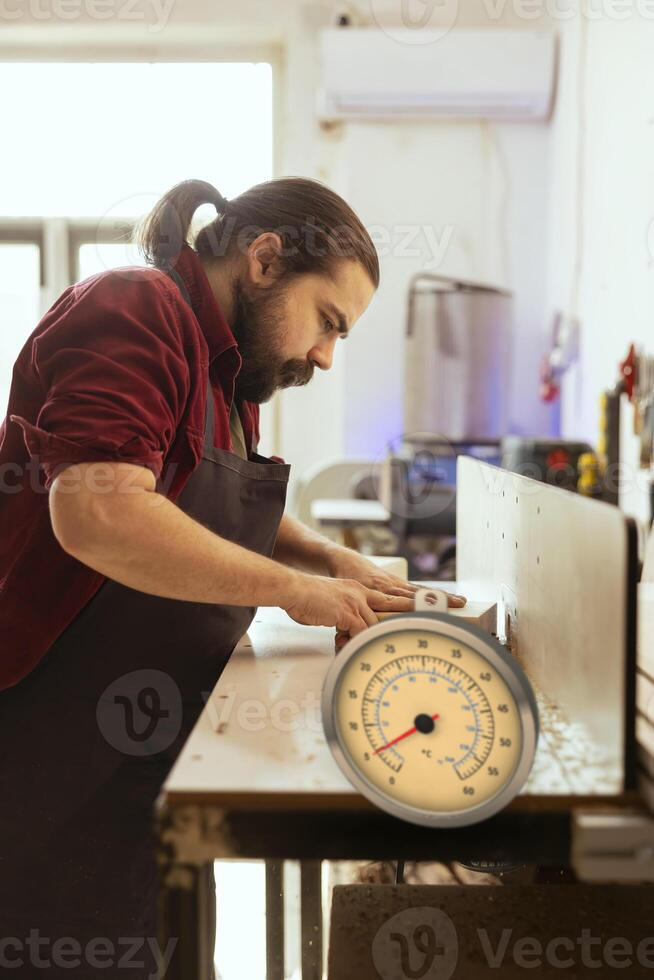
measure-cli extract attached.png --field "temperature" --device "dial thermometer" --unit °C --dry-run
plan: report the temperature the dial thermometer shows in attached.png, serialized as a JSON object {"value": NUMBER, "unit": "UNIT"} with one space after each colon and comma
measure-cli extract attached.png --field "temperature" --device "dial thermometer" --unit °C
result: {"value": 5, "unit": "°C"}
